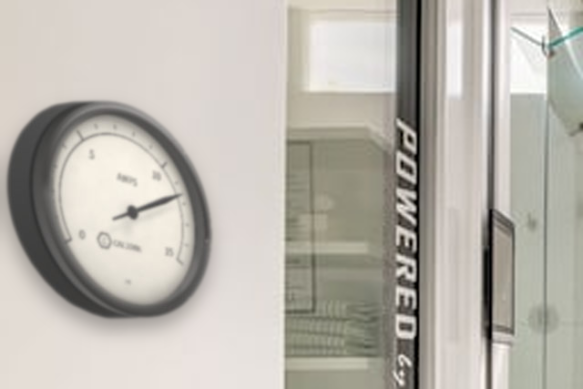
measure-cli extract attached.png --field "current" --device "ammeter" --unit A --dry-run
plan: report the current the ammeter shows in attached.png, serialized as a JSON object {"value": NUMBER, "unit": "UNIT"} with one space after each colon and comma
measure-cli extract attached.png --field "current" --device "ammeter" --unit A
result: {"value": 11.5, "unit": "A"}
